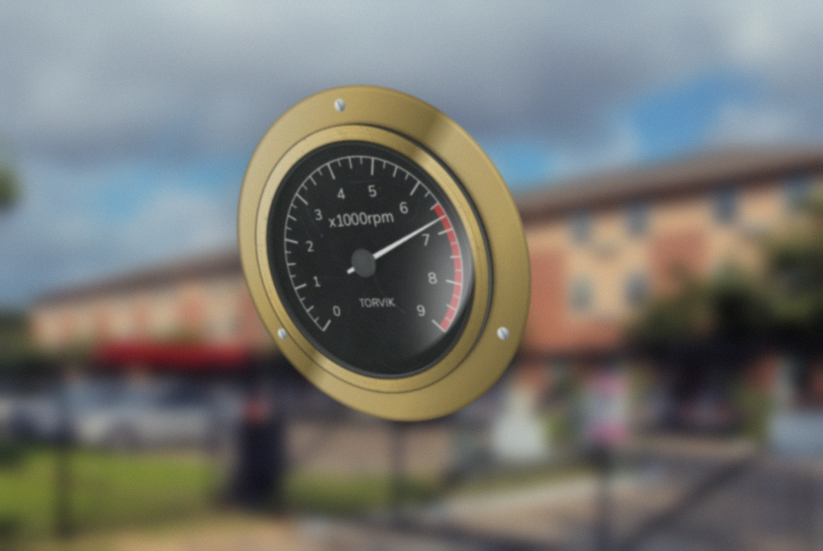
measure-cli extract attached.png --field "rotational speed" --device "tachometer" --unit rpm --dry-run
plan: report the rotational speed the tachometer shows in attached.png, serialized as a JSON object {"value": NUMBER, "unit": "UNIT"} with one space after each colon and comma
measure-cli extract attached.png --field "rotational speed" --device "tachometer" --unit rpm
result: {"value": 6750, "unit": "rpm"}
